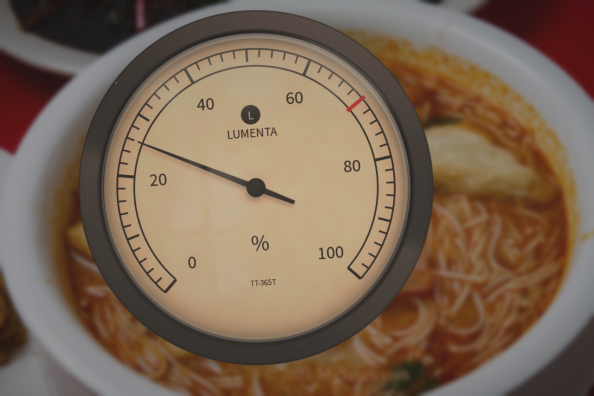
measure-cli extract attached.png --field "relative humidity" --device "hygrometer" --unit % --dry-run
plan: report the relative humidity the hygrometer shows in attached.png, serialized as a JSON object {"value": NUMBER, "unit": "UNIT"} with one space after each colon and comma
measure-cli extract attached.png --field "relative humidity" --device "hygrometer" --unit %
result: {"value": 26, "unit": "%"}
